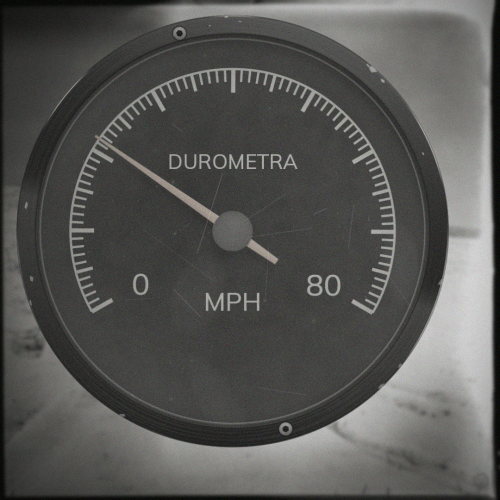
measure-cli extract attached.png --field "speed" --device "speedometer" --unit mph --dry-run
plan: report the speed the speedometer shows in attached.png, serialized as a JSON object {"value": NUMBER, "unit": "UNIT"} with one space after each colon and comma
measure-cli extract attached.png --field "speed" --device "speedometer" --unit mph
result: {"value": 21.5, "unit": "mph"}
